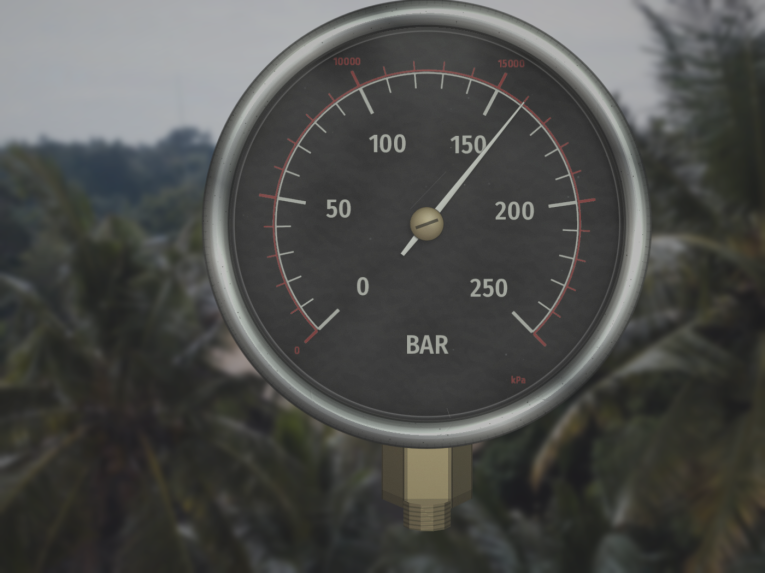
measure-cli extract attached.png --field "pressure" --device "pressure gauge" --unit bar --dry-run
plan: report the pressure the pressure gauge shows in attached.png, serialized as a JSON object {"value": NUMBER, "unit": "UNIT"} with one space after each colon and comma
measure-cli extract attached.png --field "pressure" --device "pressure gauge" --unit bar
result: {"value": 160, "unit": "bar"}
